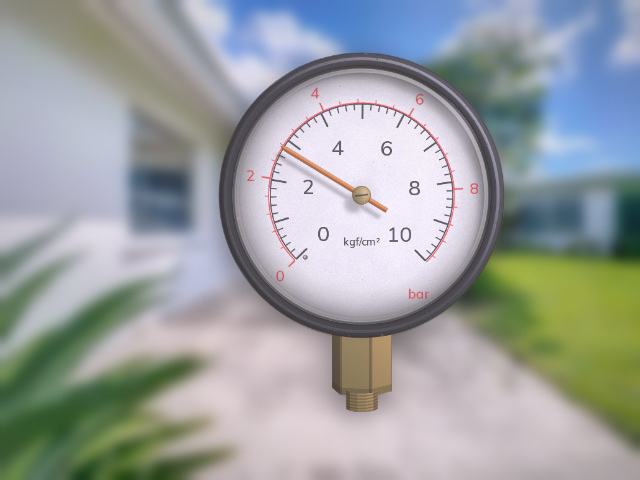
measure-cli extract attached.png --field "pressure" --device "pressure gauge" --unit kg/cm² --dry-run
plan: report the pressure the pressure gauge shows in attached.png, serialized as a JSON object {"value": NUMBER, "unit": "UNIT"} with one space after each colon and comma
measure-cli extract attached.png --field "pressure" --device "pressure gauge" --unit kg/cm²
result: {"value": 2.8, "unit": "kg/cm²"}
